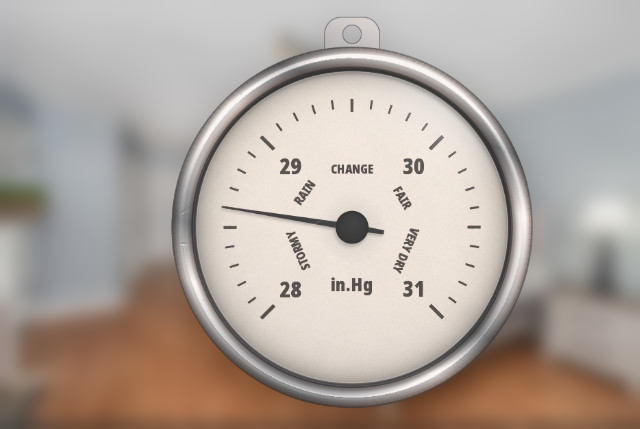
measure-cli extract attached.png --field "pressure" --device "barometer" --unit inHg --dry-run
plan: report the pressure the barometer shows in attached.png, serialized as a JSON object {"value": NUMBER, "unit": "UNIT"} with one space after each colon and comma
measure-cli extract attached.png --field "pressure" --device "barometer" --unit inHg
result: {"value": 28.6, "unit": "inHg"}
